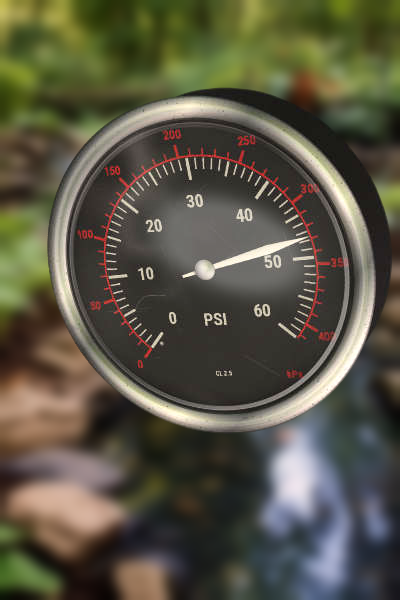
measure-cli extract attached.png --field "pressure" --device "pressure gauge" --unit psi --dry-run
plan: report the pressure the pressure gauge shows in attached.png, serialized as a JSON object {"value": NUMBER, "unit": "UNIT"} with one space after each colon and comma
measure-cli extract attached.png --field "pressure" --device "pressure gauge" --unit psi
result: {"value": 47.5, "unit": "psi"}
